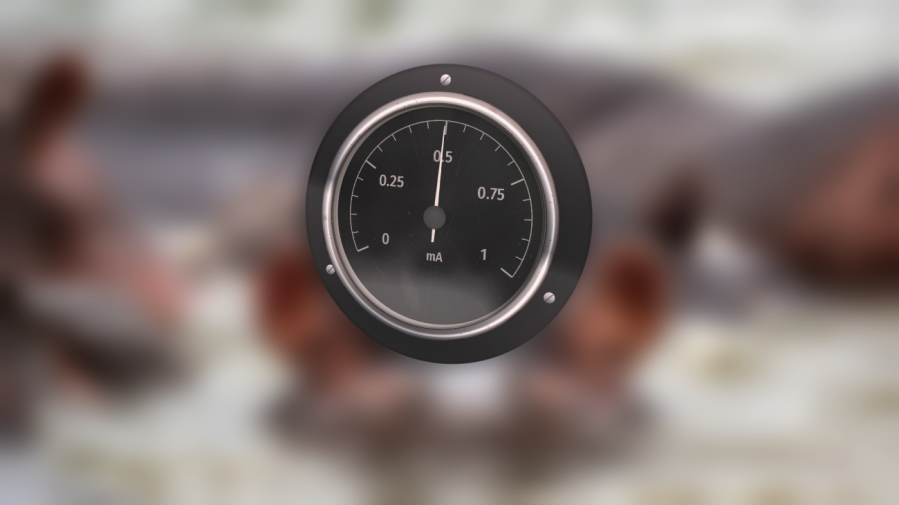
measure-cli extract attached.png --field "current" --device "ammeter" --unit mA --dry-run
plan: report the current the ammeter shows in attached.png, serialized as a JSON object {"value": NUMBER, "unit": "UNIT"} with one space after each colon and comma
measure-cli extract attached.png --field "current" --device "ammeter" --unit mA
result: {"value": 0.5, "unit": "mA"}
